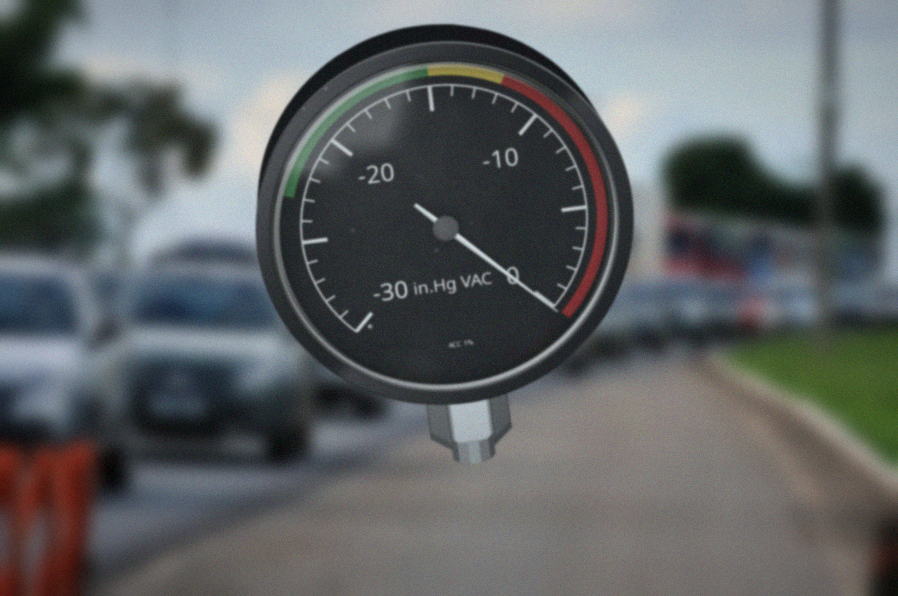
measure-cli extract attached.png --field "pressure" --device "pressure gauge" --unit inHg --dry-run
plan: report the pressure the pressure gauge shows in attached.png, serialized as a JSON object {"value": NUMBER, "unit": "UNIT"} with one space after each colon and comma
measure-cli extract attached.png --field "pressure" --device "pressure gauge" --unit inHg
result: {"value": 0, "unit": "inHg"}
